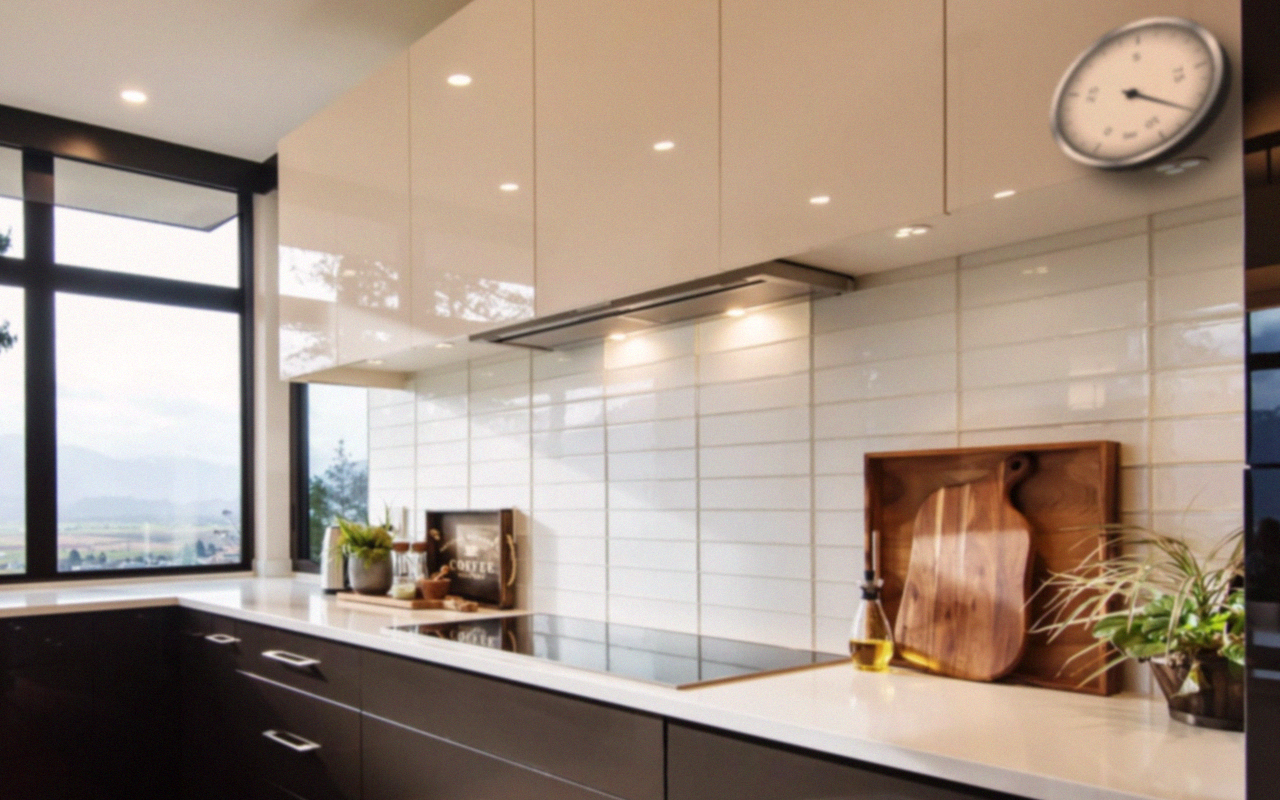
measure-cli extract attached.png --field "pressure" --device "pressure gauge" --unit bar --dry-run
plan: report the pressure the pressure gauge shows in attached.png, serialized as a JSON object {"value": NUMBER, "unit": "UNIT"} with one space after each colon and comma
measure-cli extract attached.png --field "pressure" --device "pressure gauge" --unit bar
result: {"value": 9, "unit": "bar"}
